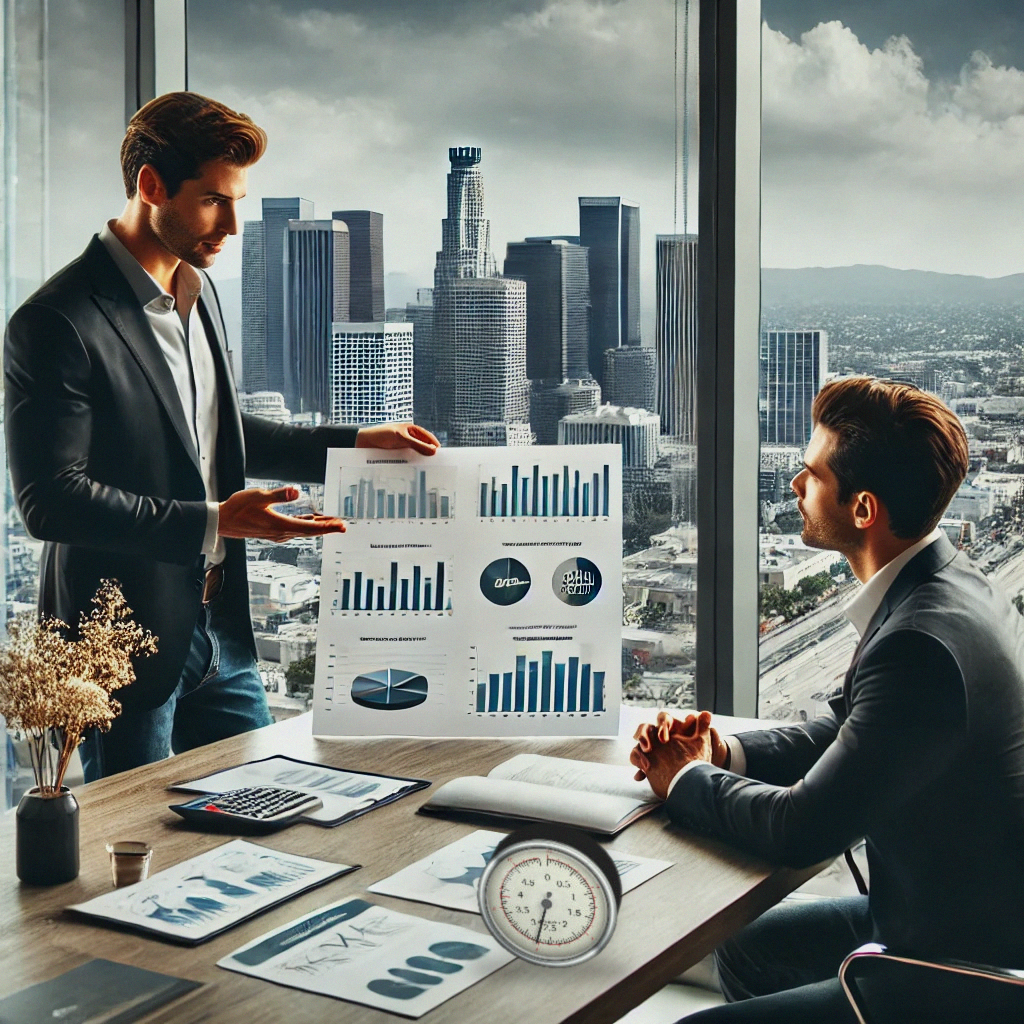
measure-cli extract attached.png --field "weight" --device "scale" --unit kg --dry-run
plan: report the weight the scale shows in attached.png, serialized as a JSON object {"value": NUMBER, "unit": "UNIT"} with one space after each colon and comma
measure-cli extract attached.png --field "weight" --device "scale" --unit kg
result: {"value": 2.75, "unit": "kg"}
